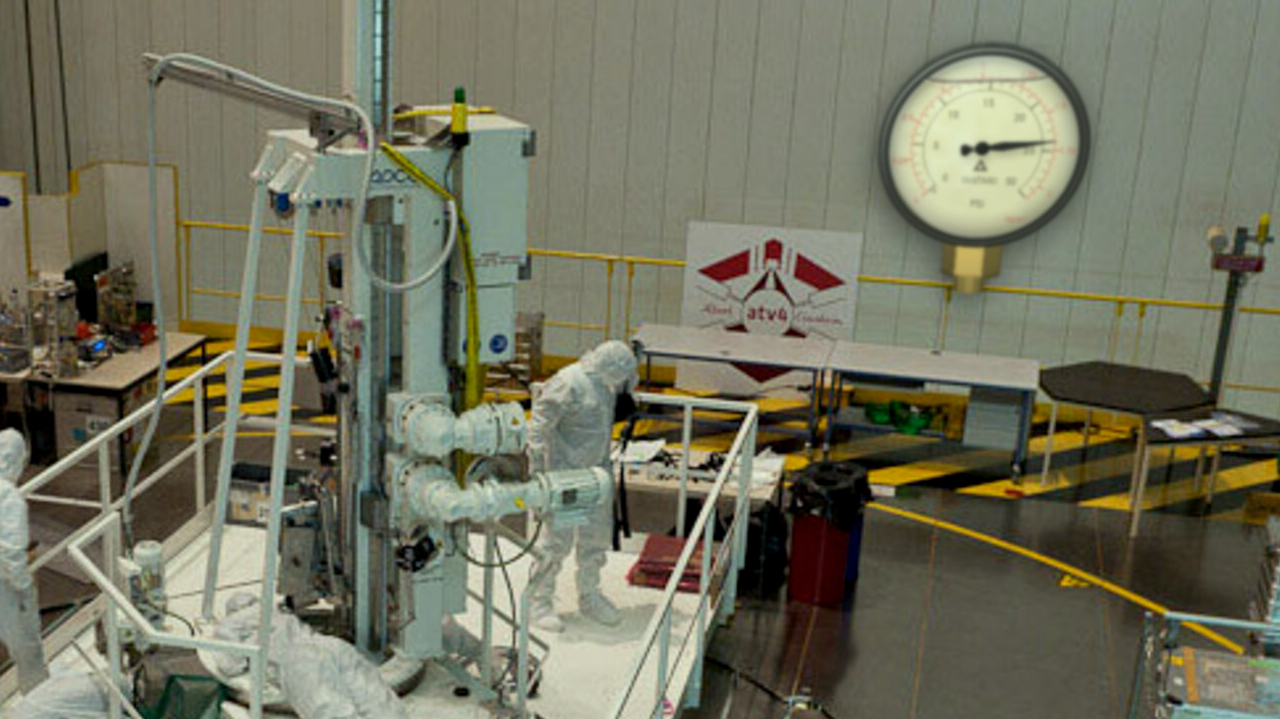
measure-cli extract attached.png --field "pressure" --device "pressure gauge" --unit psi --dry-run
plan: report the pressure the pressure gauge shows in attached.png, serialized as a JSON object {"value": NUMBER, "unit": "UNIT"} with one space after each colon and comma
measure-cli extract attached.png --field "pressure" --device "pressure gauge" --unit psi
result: {"value": 24, "unit": "psi"}
